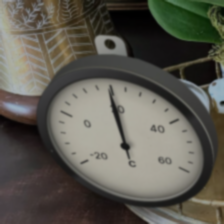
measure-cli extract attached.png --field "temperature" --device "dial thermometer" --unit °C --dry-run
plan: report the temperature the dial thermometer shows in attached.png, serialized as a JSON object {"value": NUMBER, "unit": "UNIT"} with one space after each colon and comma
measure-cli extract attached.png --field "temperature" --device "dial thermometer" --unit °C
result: {"value": 20, "unit": "°C"}
